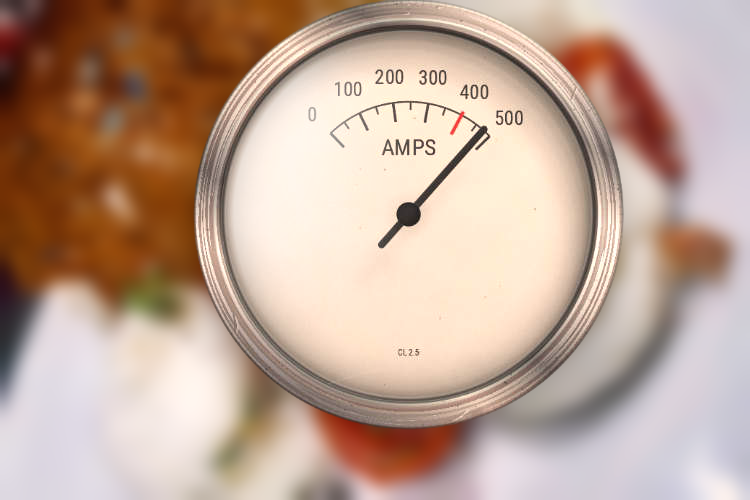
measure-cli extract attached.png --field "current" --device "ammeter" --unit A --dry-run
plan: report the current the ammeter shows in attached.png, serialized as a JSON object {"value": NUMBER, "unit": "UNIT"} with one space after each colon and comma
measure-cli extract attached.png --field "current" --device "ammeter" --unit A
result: {"value": 475, "unit": "A"}
